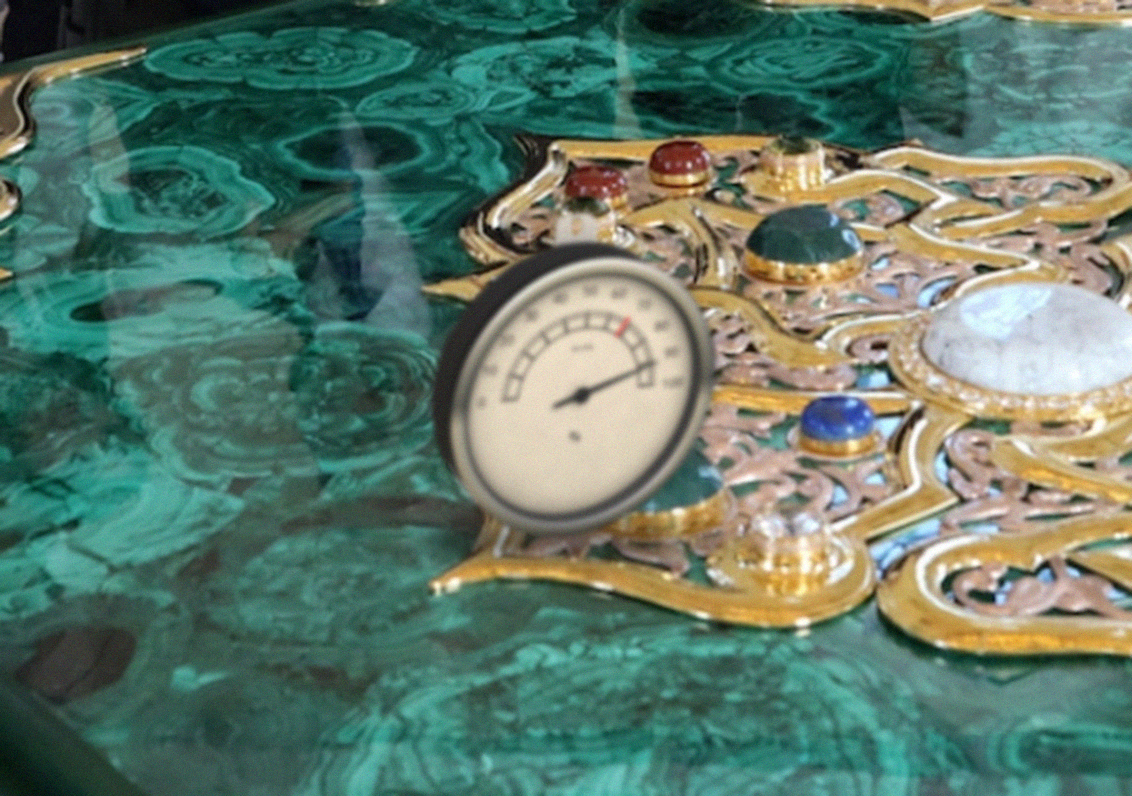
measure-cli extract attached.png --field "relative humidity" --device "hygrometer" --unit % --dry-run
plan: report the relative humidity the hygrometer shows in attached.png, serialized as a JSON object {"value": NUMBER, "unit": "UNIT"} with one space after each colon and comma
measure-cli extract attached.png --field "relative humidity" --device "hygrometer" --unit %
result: {"value": 90, "unit": "%"}
